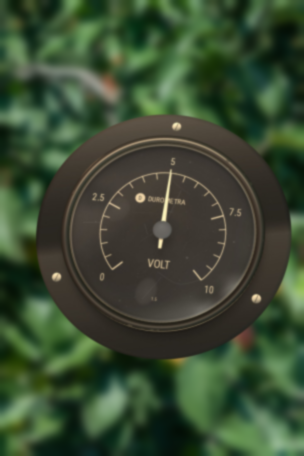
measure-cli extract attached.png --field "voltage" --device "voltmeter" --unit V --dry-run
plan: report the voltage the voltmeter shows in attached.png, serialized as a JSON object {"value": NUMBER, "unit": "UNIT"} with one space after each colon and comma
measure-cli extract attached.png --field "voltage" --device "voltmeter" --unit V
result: {"value": 5, "unit": "V"}
